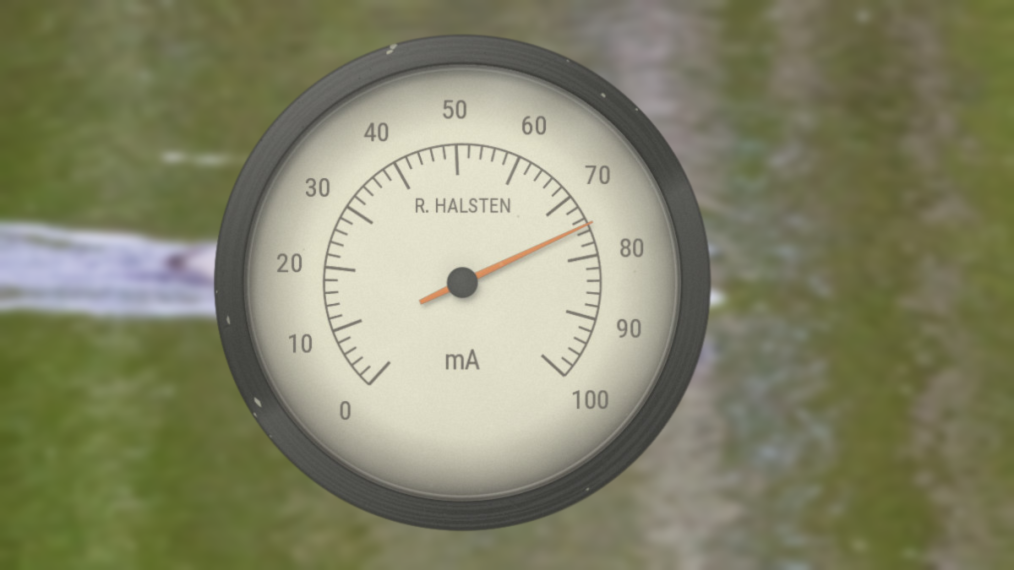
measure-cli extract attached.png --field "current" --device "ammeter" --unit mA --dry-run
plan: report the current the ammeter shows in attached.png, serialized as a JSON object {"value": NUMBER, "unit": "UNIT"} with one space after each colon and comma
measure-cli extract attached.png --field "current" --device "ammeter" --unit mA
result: {"value": 75, "unit": "mA"}
